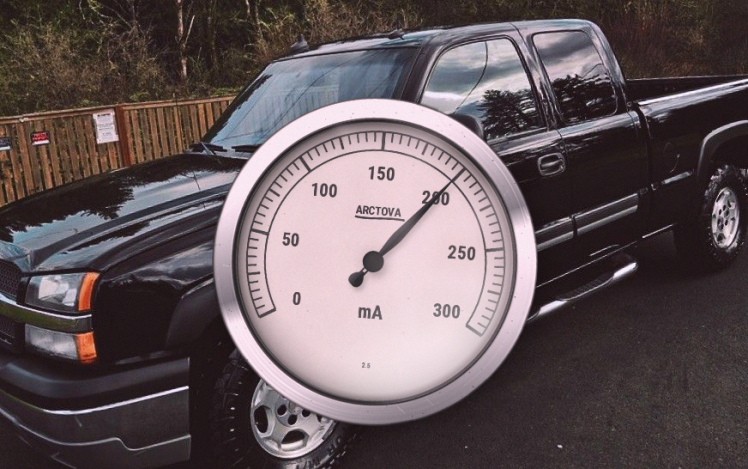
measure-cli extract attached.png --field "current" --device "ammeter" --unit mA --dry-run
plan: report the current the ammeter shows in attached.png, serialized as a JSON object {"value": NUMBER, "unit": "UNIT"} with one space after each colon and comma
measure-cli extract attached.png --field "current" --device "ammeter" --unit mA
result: {"value": 200, "unit": "mA"}
